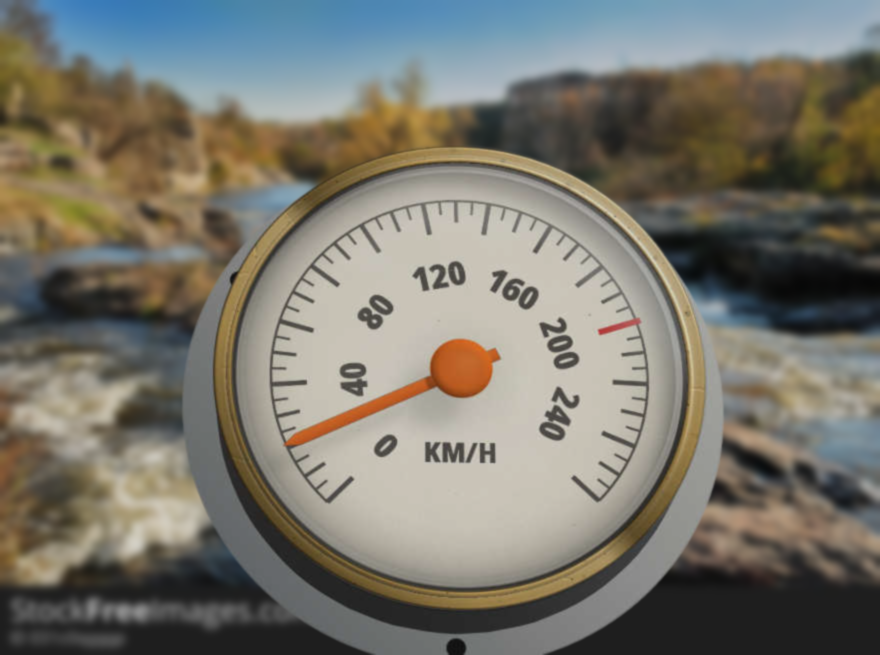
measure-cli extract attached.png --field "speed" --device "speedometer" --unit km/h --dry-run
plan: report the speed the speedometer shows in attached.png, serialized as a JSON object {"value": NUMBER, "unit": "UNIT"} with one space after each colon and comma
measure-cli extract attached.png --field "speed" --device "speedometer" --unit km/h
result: {"value": 20, "unit": "km/h"}
